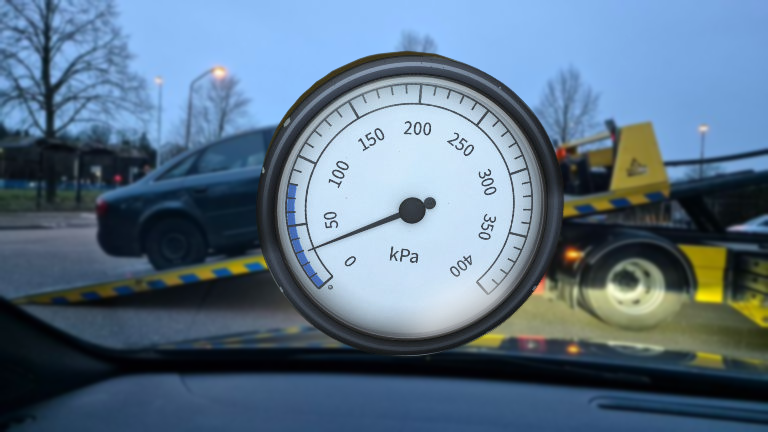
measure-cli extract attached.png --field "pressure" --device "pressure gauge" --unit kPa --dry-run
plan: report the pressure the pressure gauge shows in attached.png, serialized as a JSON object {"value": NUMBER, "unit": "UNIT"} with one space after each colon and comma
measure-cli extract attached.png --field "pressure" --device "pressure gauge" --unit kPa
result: {"value": 30, "unit": "kPa"}
